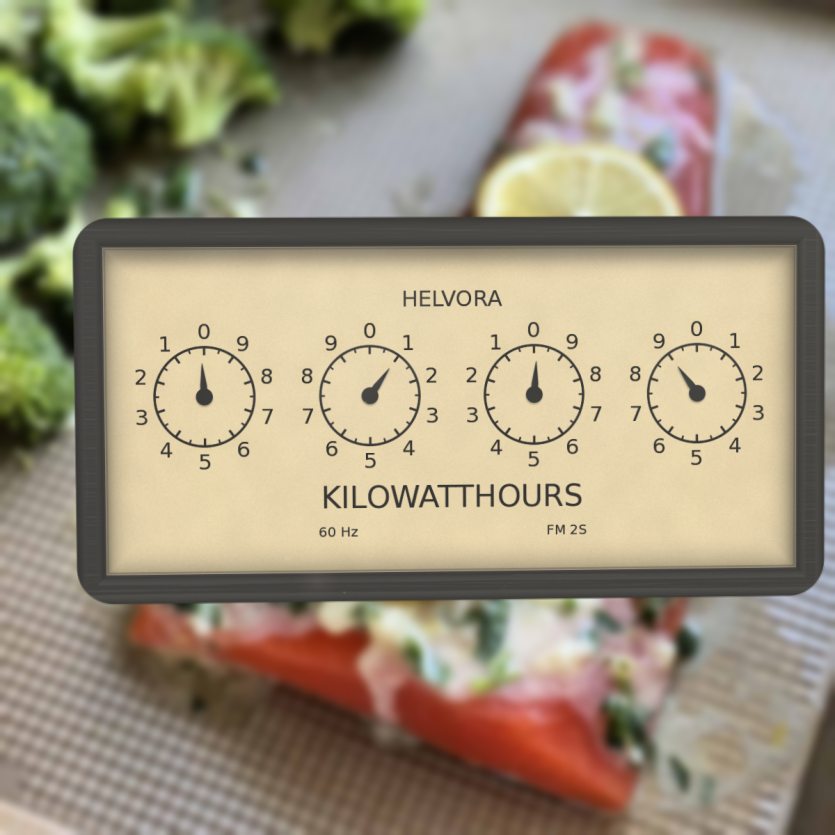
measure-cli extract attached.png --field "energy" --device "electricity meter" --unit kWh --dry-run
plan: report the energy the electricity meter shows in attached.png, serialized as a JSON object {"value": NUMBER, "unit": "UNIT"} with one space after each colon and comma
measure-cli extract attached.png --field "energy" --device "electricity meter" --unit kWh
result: {"value": 99, "unit": "kWh"}
